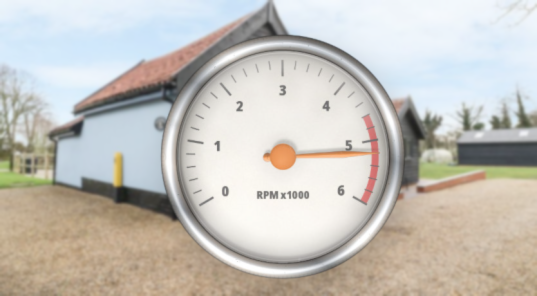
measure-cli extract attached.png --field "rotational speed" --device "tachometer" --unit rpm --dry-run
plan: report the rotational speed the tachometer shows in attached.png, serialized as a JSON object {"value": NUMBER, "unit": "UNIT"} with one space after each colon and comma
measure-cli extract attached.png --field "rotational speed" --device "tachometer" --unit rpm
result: {"value": 5200, "unit": "rpm"}
